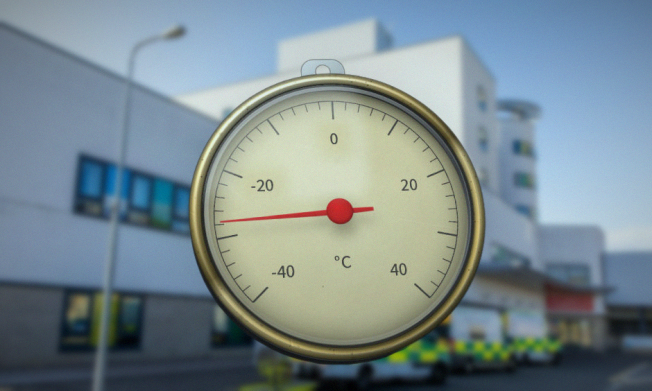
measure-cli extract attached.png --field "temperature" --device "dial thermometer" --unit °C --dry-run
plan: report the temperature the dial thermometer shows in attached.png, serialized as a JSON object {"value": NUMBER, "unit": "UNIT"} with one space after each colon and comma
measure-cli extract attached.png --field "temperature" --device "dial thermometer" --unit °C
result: {"value": -28, "unit": "°C"}
